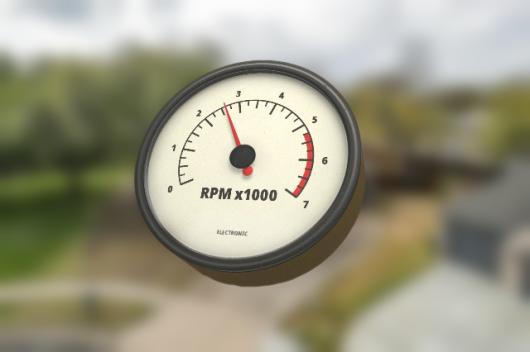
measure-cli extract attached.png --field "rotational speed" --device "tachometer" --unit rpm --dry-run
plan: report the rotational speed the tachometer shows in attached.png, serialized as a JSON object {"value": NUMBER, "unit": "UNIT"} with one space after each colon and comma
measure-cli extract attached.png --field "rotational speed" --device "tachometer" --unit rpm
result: {"value": 2625, "unit": "rpm"}
